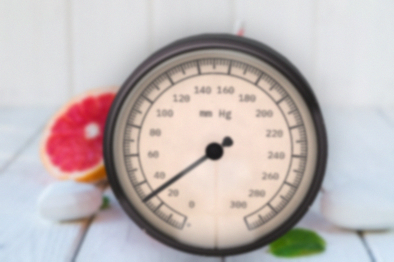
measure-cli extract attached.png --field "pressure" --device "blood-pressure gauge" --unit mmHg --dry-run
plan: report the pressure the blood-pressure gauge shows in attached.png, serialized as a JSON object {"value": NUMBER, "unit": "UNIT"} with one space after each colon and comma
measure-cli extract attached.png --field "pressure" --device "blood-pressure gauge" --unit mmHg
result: {"value": 30, "unit": "mmHg"}
